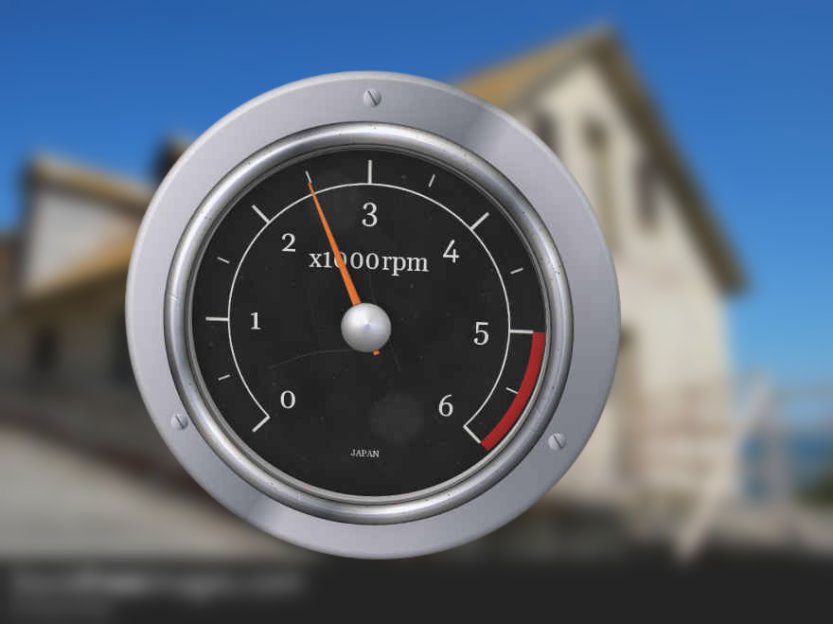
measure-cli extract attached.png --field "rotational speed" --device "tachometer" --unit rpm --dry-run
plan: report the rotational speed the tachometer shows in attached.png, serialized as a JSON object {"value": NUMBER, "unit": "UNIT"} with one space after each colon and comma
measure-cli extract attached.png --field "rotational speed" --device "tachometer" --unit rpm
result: {"value": 2500, "unit": "rpm"}
